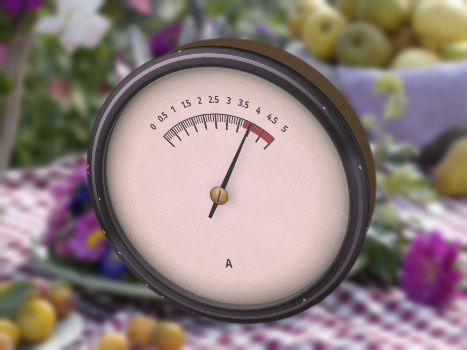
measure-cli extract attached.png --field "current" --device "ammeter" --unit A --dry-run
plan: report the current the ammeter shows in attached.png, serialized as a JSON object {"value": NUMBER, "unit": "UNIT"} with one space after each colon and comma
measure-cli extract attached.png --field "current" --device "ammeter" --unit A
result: {"value": 4, "unit": "A"}
